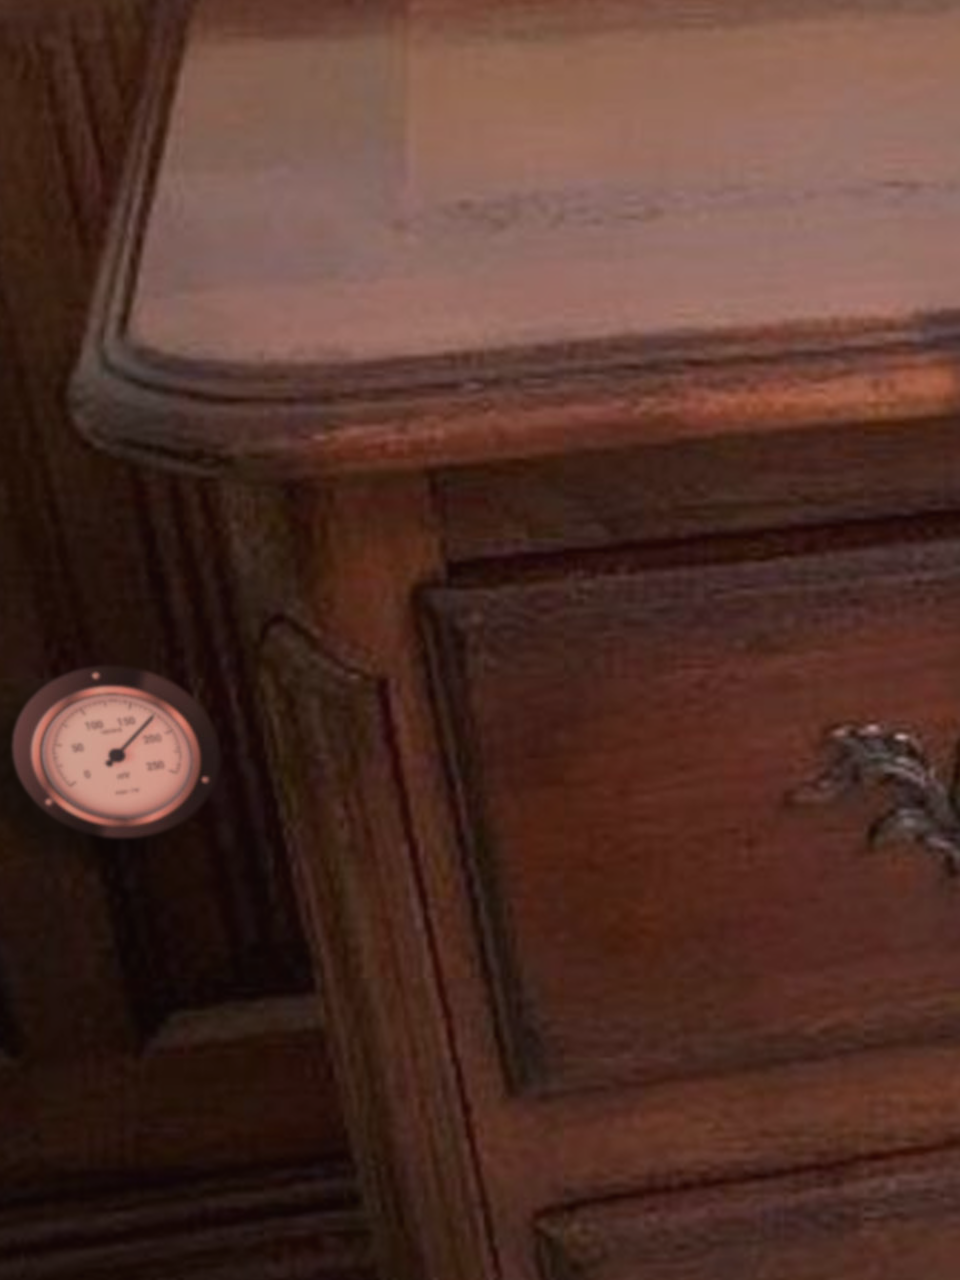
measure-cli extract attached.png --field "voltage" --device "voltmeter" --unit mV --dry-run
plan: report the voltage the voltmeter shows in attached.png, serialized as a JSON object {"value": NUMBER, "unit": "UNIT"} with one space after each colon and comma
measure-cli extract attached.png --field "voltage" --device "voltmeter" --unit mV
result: {"value": 175, "unit": "mV"}
